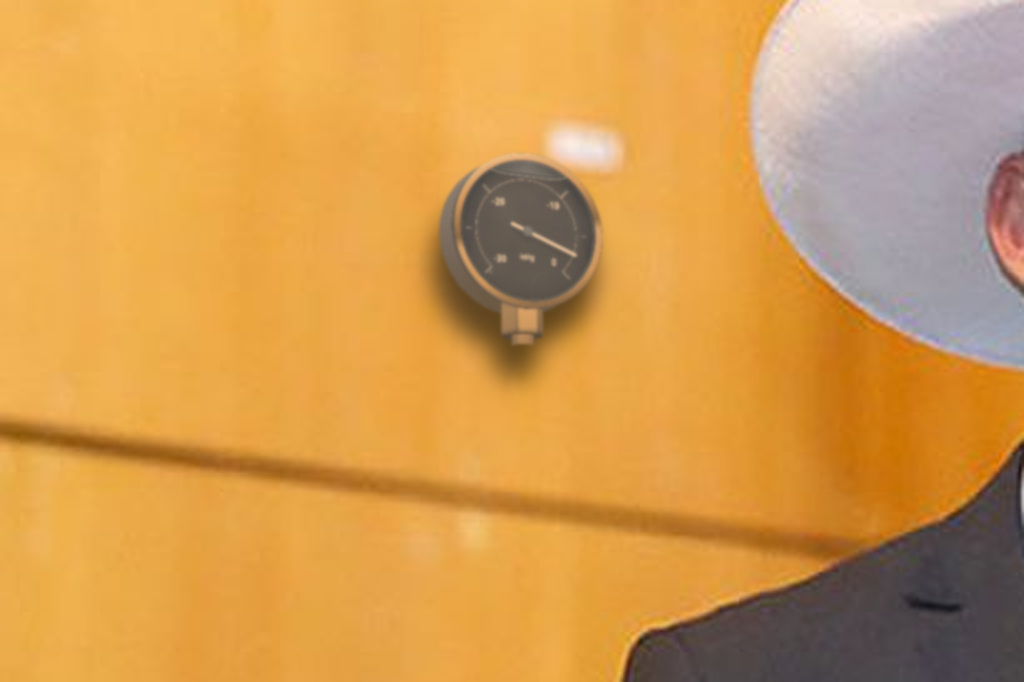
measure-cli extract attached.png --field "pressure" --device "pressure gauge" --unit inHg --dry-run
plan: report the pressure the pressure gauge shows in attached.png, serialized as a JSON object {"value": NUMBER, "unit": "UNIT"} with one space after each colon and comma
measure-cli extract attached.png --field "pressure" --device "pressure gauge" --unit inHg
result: {"value": -2.5, "unit": "inHg"}
